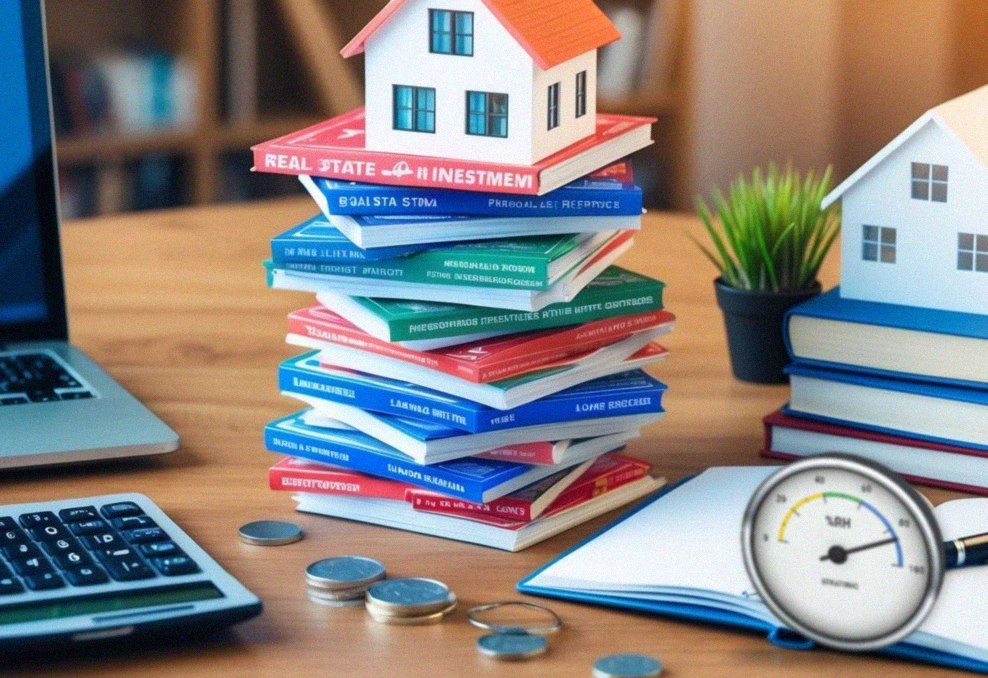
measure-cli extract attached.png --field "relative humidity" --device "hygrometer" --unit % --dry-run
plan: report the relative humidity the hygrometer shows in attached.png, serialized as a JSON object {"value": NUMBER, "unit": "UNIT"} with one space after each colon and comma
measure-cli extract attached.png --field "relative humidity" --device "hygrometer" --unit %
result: {"value": 85, "unit": "%"}
